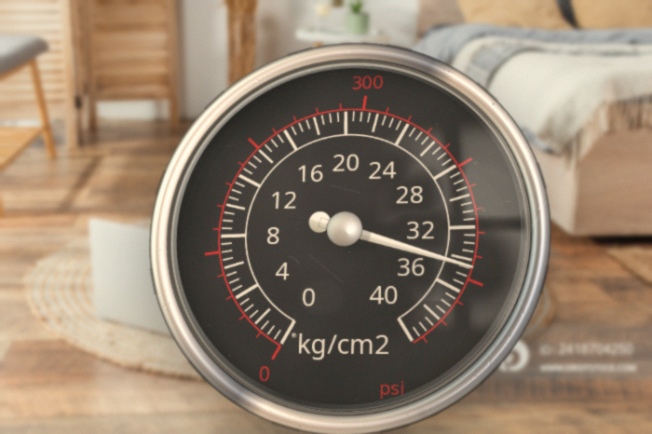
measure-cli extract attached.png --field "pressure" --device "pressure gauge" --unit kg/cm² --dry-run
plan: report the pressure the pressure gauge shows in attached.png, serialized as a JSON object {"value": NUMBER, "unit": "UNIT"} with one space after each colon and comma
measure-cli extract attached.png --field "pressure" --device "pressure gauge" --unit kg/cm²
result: {"value": 34.5, "unit": "kg/cm²"}
